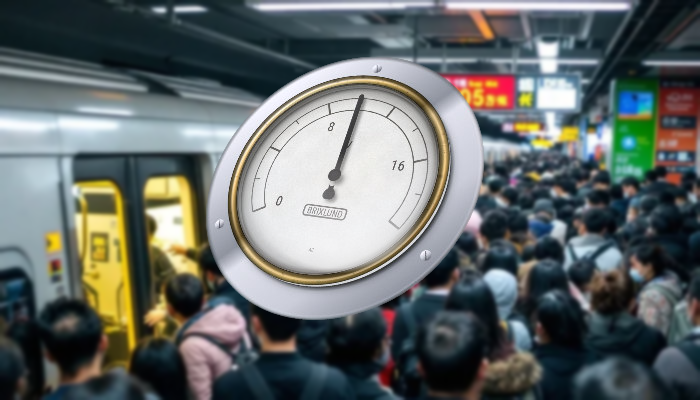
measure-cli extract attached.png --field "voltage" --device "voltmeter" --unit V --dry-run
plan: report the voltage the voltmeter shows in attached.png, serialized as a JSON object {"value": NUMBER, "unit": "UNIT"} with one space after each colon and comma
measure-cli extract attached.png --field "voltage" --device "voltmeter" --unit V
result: {"value": 10, "unit": "V"}
